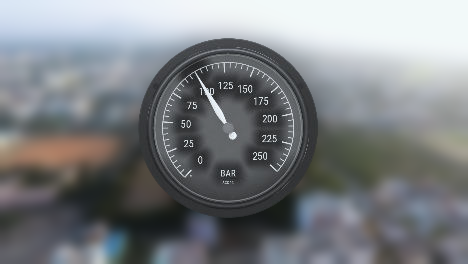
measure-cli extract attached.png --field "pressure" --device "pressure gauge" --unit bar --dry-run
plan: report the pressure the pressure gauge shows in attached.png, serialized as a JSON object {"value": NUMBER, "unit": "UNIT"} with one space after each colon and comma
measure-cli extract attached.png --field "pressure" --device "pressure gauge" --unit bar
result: {"value": 100, "unit": "bar"}
